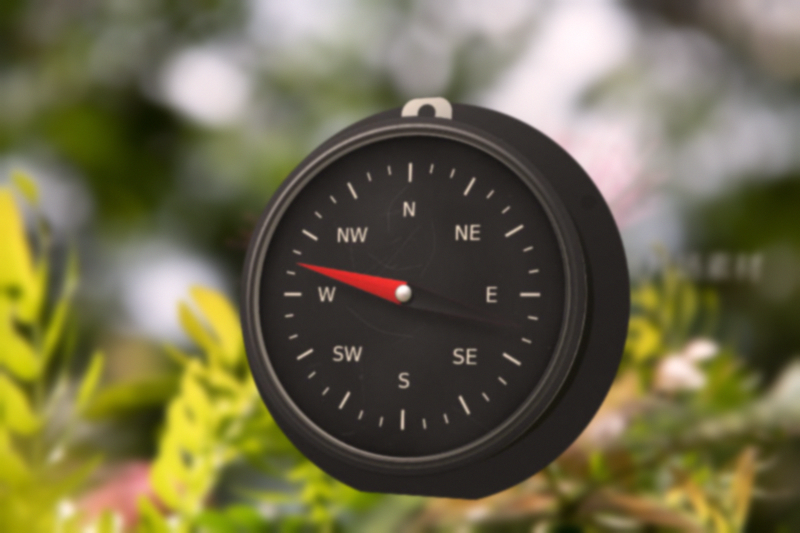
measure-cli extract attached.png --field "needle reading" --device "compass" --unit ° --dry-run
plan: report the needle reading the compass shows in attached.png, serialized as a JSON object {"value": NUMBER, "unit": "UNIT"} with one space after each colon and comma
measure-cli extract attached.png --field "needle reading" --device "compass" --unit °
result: {"value": 285, "unit": "°"}
